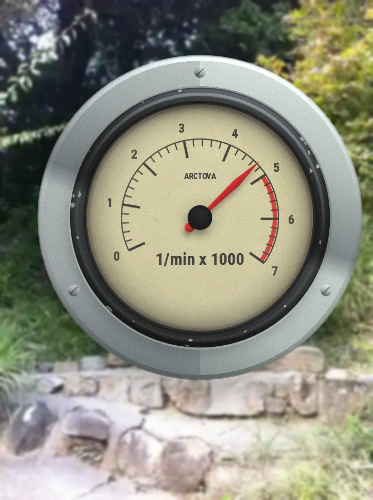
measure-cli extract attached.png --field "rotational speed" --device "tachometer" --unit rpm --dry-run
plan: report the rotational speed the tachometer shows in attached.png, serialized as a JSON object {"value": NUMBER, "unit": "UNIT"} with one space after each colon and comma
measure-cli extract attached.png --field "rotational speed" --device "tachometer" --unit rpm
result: {"value": 4700, "unit": "rpm"}
